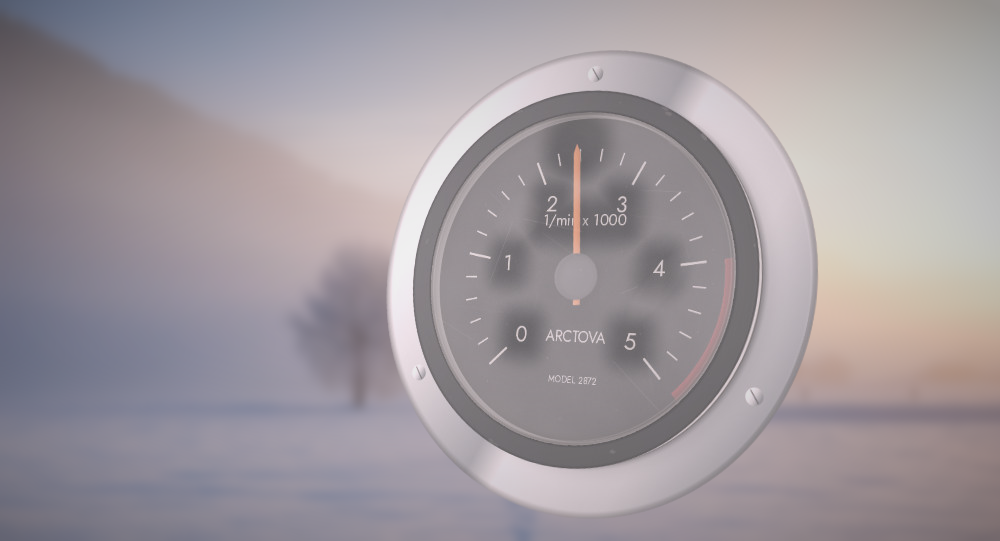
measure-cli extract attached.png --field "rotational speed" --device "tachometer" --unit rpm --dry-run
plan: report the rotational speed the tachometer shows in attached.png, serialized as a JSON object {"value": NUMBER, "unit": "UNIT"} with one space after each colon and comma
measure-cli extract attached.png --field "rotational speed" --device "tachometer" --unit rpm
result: {"value": 2400, "unit": "rpm"}
